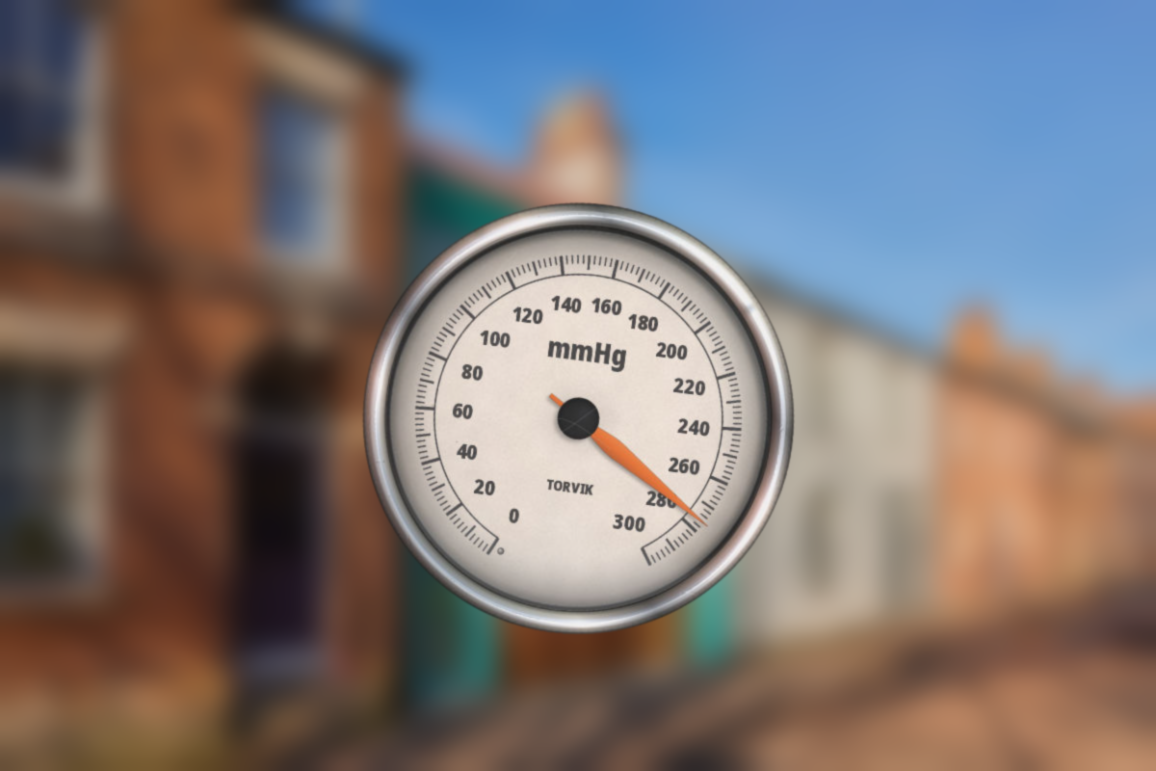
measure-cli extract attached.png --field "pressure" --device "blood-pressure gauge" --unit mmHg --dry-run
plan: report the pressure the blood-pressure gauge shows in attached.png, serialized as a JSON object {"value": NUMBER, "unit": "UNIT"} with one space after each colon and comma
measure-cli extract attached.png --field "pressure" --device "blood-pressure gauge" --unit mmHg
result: {"value": 276, "unit": "mmHg"}
